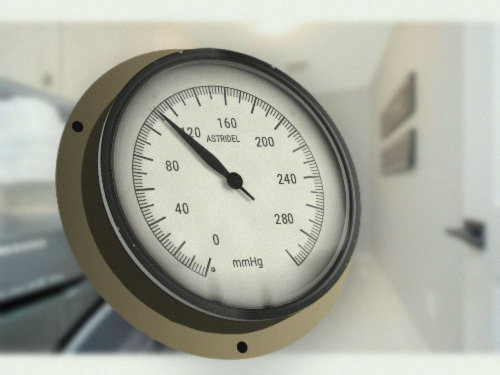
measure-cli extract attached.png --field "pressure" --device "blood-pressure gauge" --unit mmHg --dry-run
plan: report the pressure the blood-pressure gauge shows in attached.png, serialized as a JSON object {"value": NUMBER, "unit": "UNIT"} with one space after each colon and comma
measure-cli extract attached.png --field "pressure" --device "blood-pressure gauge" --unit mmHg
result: {"value": 110, "unit": "mmHg"}
